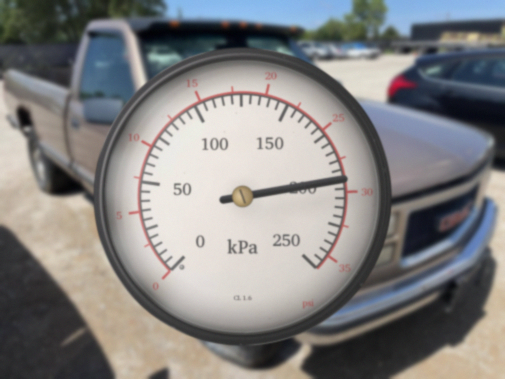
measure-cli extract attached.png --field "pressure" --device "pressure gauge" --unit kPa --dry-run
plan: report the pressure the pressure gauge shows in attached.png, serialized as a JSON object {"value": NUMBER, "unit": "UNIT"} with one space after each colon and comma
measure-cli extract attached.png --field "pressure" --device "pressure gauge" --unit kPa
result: {"value": 200, "unit": "kPa"}
